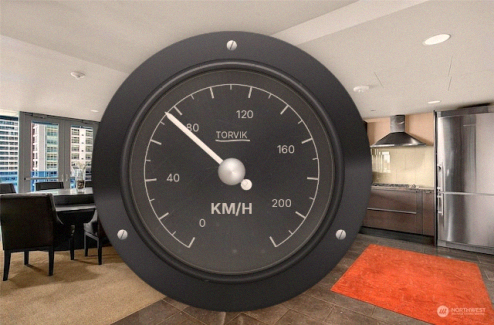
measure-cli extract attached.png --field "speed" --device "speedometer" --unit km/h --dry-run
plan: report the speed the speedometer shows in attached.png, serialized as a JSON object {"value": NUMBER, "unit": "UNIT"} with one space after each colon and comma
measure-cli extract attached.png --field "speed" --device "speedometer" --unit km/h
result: {"value": 75, "unit": "km/h"}
